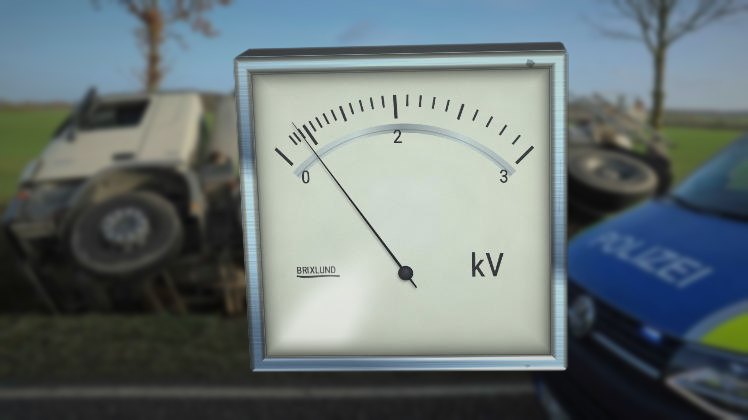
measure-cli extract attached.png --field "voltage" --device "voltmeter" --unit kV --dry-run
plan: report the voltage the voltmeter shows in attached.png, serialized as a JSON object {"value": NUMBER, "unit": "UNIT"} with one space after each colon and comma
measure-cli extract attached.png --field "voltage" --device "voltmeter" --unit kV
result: {"value": 0.9, "unit": "kV"}
